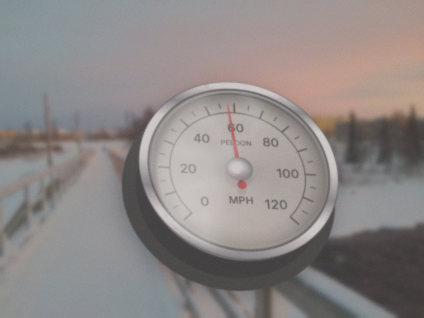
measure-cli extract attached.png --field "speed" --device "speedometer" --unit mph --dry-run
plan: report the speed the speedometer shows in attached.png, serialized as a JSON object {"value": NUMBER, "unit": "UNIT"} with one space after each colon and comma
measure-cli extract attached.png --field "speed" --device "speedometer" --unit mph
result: {"value": 57.5, "unit": "mph"}
